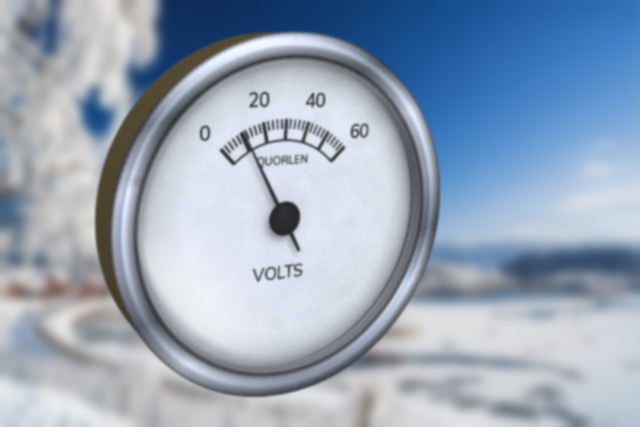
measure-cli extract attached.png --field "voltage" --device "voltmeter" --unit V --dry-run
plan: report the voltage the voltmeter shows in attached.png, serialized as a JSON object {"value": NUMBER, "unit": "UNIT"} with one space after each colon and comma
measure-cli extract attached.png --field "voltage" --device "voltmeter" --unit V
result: {"value": 10, "unit": "V"}
